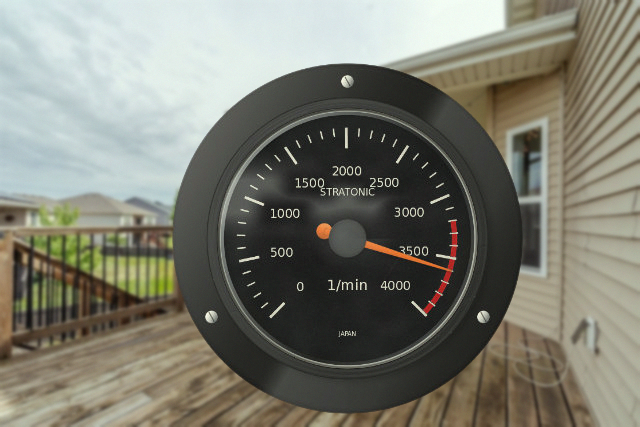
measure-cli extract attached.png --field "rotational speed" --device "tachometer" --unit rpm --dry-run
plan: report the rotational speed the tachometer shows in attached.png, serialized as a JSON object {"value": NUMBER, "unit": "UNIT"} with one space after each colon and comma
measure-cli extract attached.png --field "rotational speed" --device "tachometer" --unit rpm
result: {"value": 3600, "unit": "rpm"}
